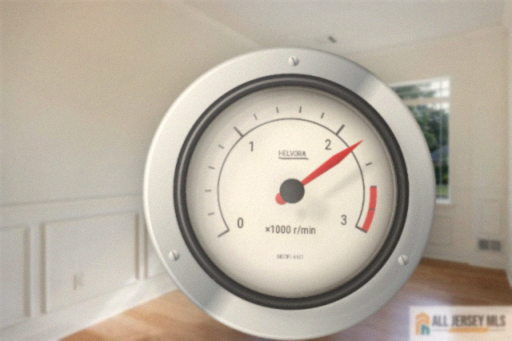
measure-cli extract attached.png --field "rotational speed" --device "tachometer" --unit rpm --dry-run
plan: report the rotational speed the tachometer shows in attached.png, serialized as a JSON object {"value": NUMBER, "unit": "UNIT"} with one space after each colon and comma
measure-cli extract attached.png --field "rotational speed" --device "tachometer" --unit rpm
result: {"value": 2200, "unit": "rpm"}
